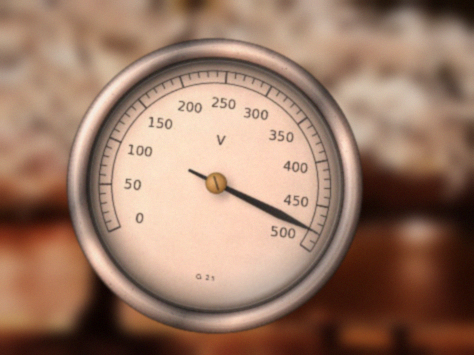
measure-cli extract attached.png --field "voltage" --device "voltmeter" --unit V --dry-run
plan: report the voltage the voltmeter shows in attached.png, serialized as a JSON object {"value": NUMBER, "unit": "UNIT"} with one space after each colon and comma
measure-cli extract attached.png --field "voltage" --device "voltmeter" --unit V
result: {"value": 480, "unit": "V"}
